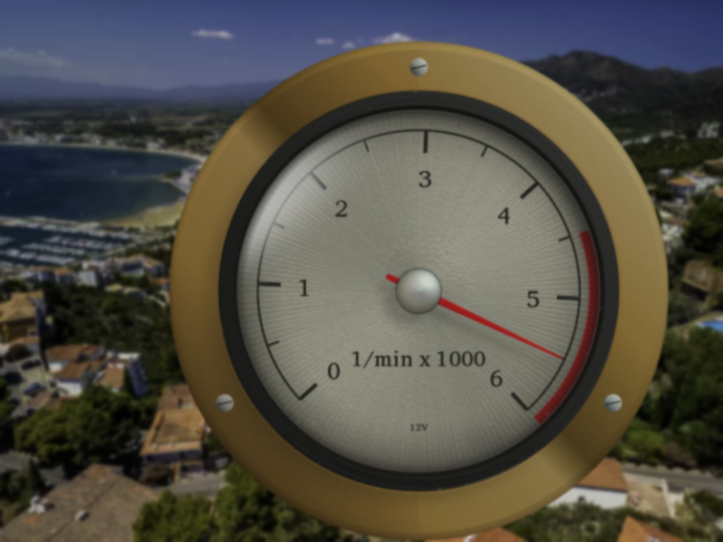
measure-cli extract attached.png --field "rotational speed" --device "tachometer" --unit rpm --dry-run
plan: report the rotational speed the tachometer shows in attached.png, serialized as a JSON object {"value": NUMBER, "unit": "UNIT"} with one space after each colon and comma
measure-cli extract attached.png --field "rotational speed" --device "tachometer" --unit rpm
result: {"value": 5500, "unit": "rpm"}
